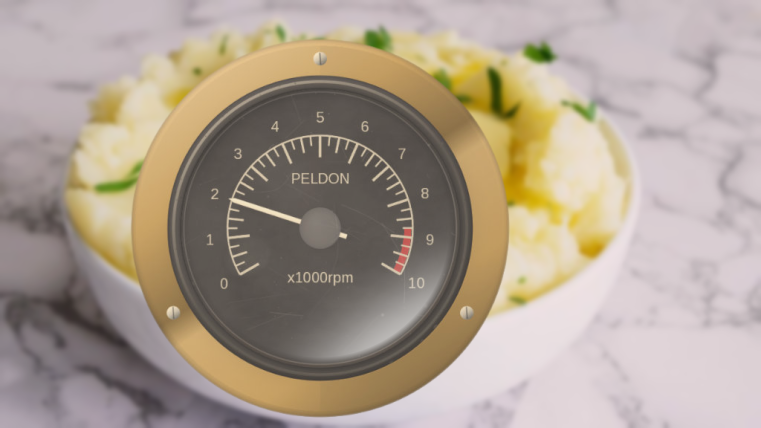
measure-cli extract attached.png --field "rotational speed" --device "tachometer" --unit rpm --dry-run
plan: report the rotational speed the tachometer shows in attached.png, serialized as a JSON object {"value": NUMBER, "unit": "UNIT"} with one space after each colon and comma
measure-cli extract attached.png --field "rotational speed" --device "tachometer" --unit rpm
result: {"value": 2000, "unit": "rpm"}
